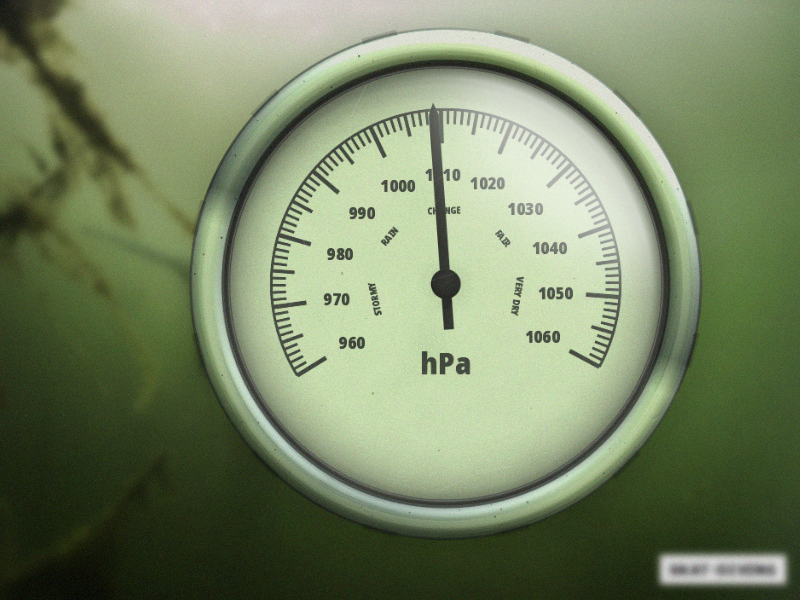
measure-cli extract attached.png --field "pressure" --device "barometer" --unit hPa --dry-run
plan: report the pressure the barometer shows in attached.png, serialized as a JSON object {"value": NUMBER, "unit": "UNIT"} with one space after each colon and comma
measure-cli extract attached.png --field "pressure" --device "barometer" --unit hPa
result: {"value": 1009, "unit": "hPa"}
